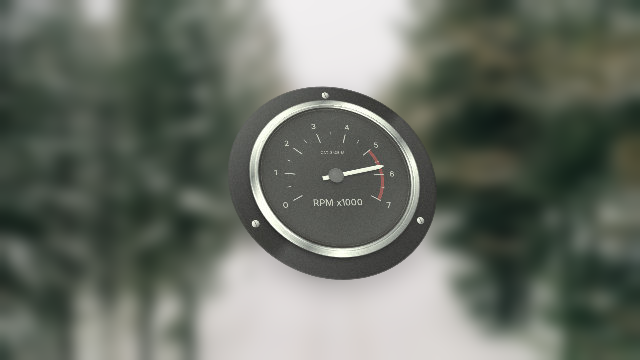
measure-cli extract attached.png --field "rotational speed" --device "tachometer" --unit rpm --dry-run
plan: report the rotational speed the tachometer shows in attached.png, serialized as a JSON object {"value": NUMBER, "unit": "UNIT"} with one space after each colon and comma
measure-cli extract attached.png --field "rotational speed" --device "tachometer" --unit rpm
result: {"value": 5750, "unit": "rpm"}
